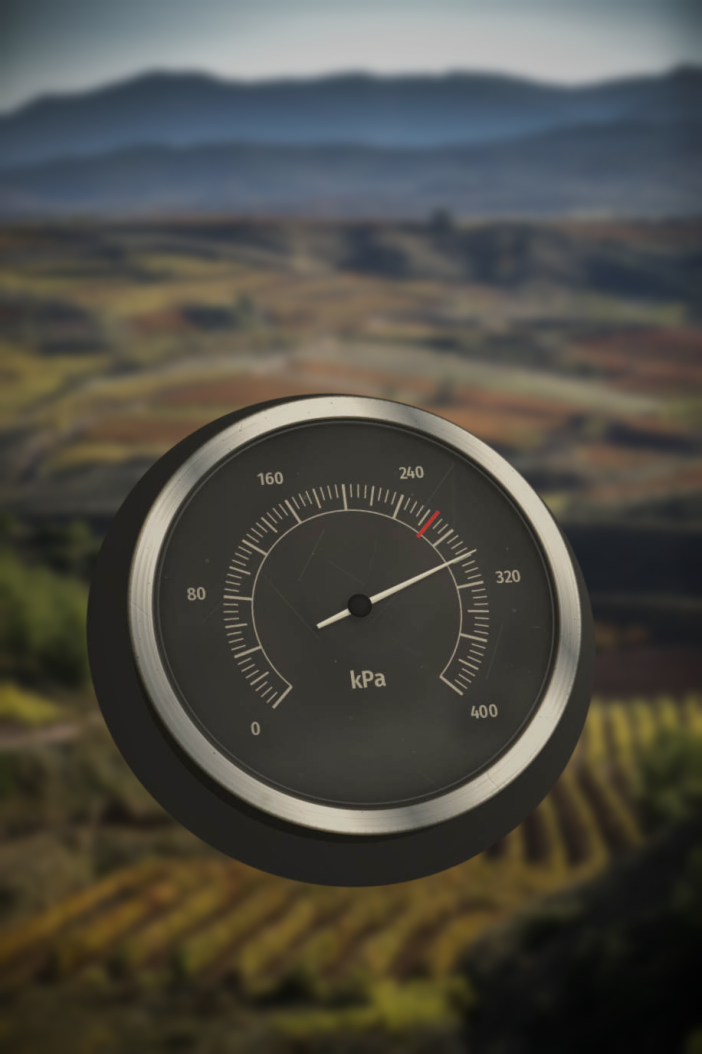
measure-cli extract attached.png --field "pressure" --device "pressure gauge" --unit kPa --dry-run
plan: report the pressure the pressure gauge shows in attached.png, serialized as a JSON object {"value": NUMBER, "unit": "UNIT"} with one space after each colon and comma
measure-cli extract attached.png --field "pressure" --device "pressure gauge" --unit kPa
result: {"value": 300, "unit": "kPa"}
